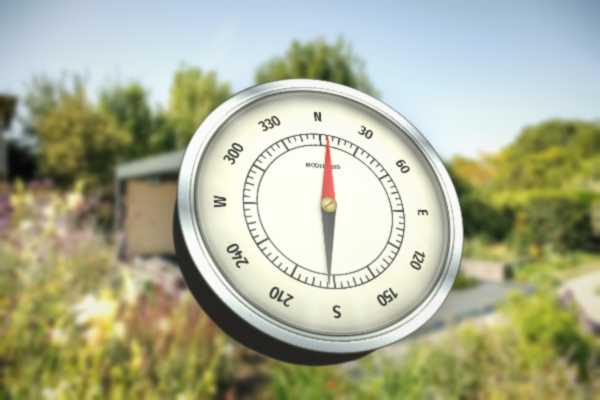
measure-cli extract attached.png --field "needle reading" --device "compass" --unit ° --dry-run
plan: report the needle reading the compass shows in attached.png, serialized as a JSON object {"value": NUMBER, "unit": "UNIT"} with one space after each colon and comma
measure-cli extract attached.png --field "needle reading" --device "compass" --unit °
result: {"value": 5, "unit": "°"}
